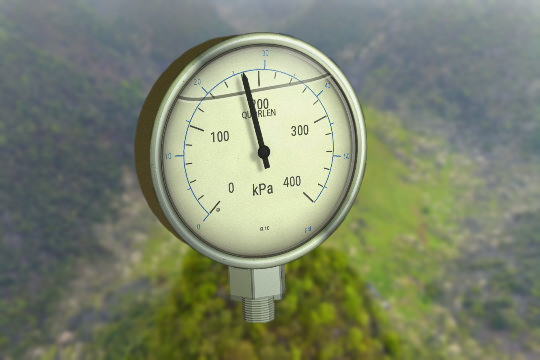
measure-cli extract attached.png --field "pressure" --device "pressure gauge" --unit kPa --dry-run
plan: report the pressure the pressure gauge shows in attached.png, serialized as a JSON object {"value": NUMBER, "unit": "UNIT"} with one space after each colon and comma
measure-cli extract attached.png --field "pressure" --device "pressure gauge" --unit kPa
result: {"value": 180, "unit": "kPa"}
